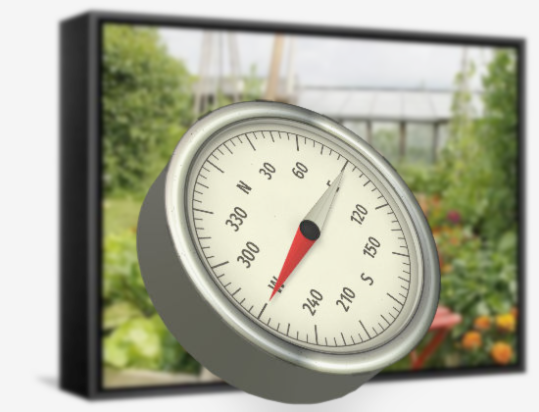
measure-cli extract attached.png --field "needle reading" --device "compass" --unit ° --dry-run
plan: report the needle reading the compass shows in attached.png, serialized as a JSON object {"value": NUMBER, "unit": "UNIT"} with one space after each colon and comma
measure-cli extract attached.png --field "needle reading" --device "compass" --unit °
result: {"value": 270, "unit": "°"}
